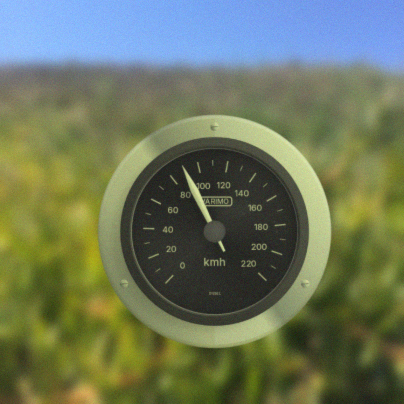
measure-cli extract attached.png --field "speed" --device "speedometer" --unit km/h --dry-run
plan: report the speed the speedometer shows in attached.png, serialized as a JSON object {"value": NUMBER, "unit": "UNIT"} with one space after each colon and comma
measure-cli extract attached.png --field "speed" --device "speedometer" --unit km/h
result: {"value": 90, "unit": "km/h"}
